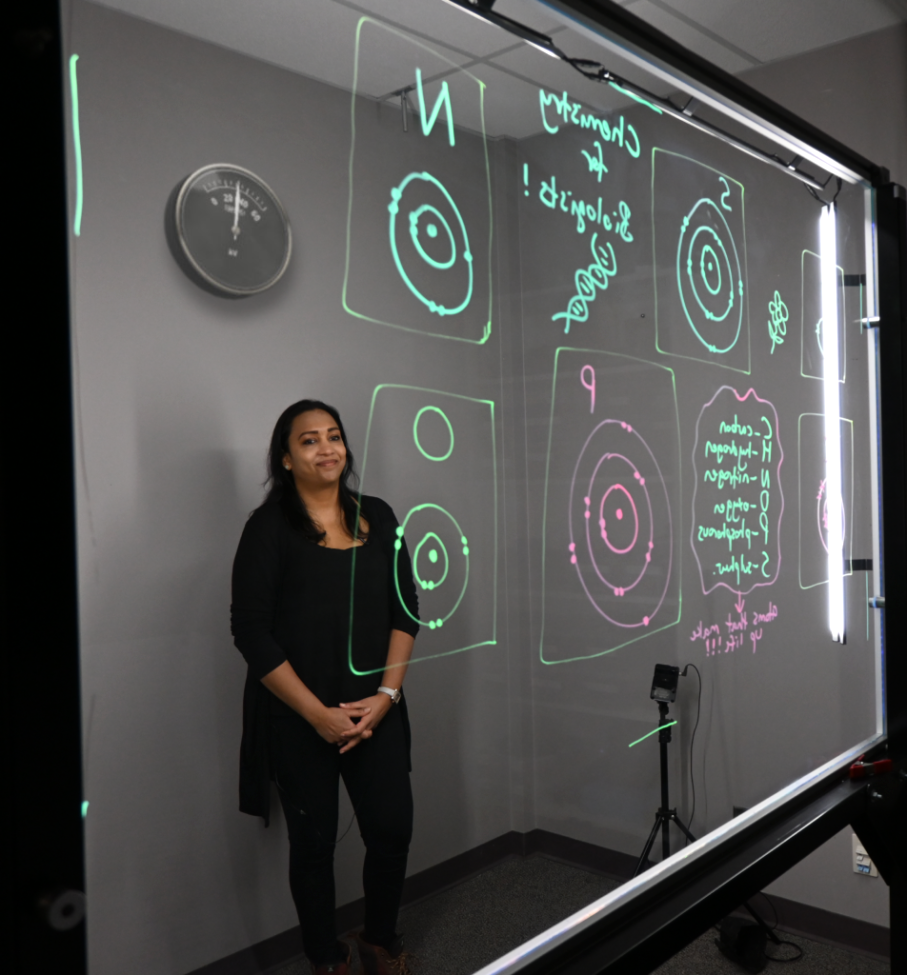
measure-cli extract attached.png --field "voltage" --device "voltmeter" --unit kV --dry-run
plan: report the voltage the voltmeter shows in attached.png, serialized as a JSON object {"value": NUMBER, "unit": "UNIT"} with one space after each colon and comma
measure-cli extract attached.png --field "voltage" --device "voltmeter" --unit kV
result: {"value": 30, "unit": "kV"}
